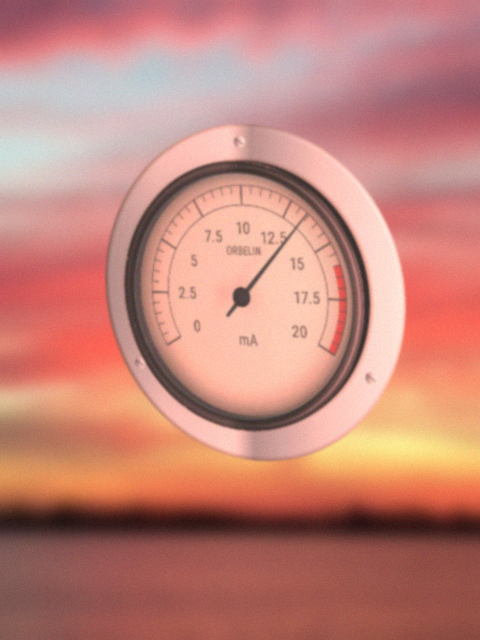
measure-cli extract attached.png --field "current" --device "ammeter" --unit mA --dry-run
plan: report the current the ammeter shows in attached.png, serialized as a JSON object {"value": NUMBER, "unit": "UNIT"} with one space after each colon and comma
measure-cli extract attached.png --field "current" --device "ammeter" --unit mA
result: {"value": 13.5, "unit": "mA"}
